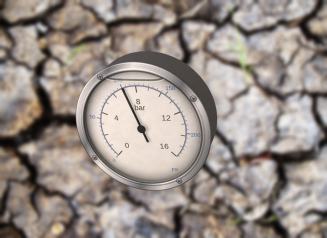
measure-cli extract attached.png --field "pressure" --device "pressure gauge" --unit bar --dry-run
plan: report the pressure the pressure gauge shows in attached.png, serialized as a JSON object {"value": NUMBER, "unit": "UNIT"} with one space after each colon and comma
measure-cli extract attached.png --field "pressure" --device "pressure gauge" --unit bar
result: {"value": 7, "unit": "bar"}
